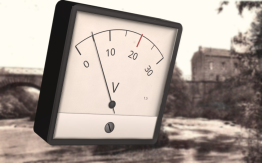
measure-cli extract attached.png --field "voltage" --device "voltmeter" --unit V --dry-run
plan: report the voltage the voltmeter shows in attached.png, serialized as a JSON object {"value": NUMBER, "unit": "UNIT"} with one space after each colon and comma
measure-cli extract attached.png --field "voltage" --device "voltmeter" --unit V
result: {"value": 5, "unit": "V"}
